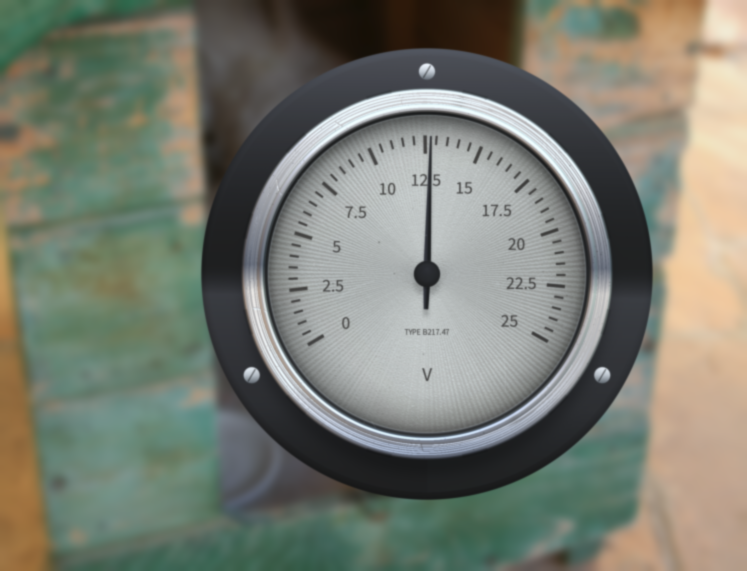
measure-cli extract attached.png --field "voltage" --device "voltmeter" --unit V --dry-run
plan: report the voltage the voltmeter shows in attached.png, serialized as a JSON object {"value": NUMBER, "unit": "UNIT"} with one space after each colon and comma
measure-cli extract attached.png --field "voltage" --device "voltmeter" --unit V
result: {"value": 12.75, "unit": "V"}
